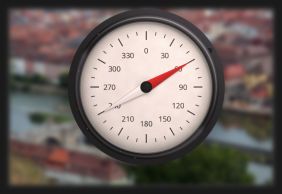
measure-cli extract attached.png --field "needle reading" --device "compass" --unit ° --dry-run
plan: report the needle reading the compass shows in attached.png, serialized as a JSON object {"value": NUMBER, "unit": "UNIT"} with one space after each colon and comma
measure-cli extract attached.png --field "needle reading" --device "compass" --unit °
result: {"value": 60, "unit": "°"}
